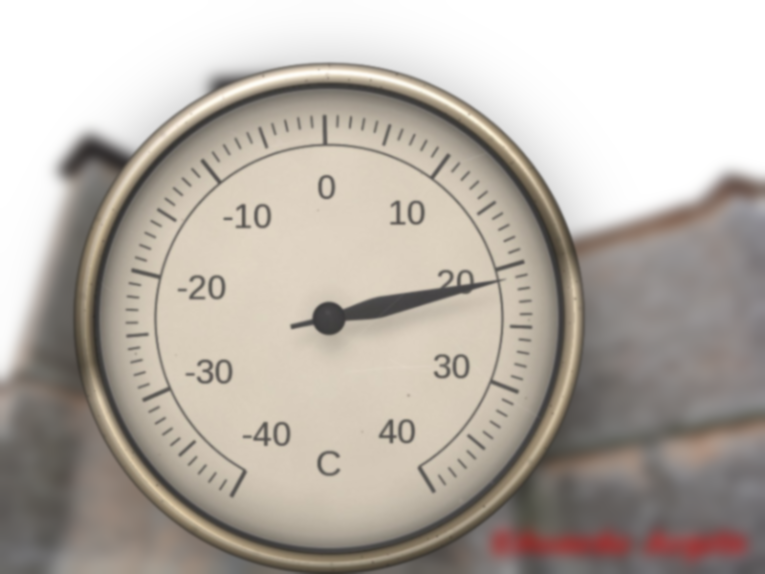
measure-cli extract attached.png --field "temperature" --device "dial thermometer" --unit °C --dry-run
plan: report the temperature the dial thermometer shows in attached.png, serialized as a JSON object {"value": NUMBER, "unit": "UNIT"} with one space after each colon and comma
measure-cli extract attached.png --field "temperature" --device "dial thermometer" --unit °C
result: {"value": 21, "unit": "°C"}
